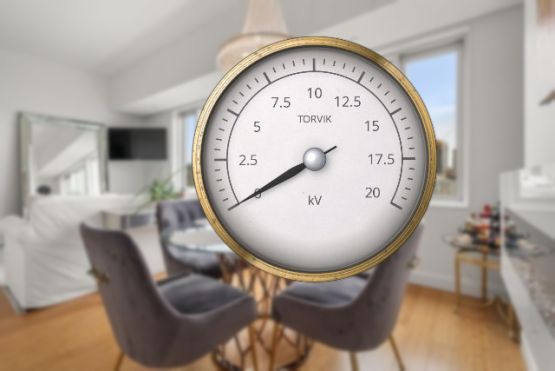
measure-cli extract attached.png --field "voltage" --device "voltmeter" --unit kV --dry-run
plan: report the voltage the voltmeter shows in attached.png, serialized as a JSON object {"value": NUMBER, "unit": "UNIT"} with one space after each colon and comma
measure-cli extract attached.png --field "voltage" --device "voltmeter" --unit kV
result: {"value": 0, "unit": "kV"}
